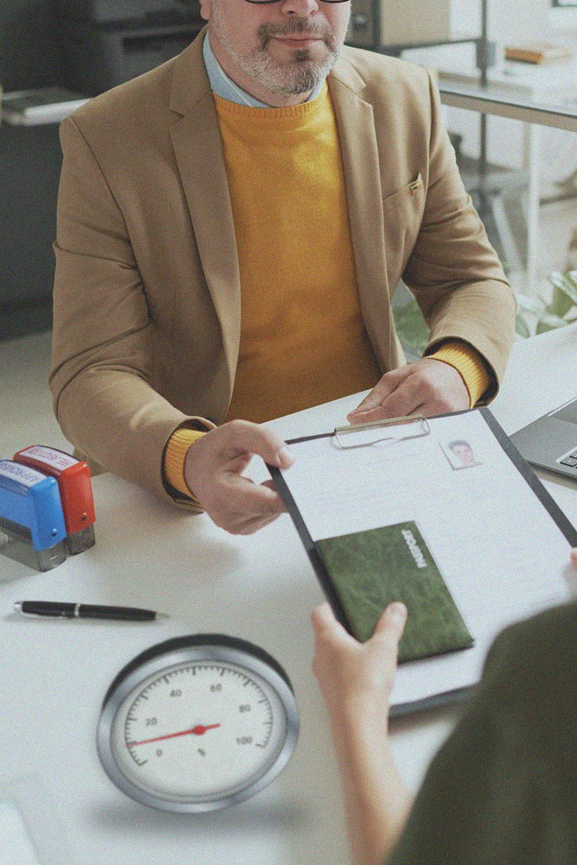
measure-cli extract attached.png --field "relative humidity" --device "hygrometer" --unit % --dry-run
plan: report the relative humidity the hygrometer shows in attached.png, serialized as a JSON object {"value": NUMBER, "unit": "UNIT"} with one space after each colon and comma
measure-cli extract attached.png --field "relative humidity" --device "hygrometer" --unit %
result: {"value": 10, "unit": "%"}
